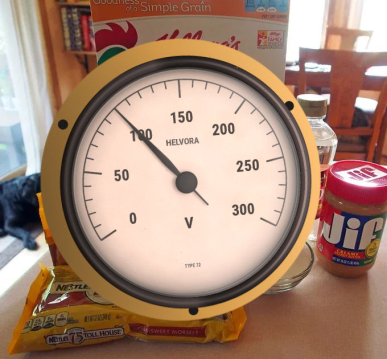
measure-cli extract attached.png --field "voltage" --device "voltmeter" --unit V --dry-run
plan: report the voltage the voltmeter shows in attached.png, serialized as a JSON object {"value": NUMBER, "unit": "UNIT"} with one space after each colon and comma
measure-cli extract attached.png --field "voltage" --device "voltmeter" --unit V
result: {"value": 100, "unit": "V"}
